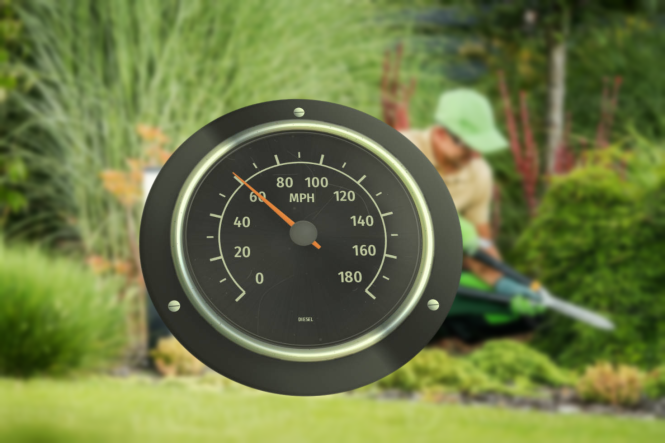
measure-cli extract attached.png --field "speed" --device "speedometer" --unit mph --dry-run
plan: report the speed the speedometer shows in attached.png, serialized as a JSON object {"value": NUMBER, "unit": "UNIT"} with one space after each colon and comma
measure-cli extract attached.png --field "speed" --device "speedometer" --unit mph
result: {"value": 60, "unit": "mph"}
